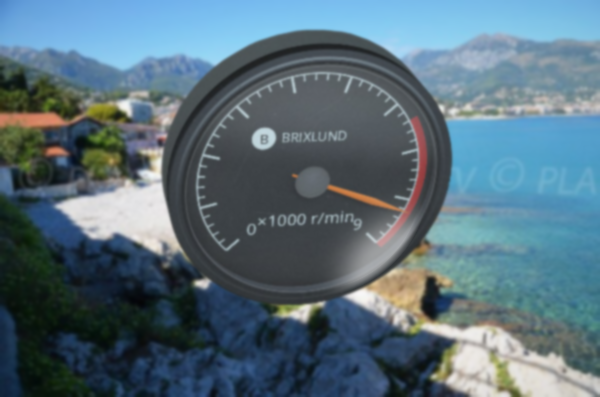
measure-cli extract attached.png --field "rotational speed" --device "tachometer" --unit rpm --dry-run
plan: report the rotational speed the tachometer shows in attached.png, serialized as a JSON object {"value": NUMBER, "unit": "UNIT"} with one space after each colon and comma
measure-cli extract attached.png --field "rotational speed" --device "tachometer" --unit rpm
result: {"value": 8200, "unit": "rpm"}
